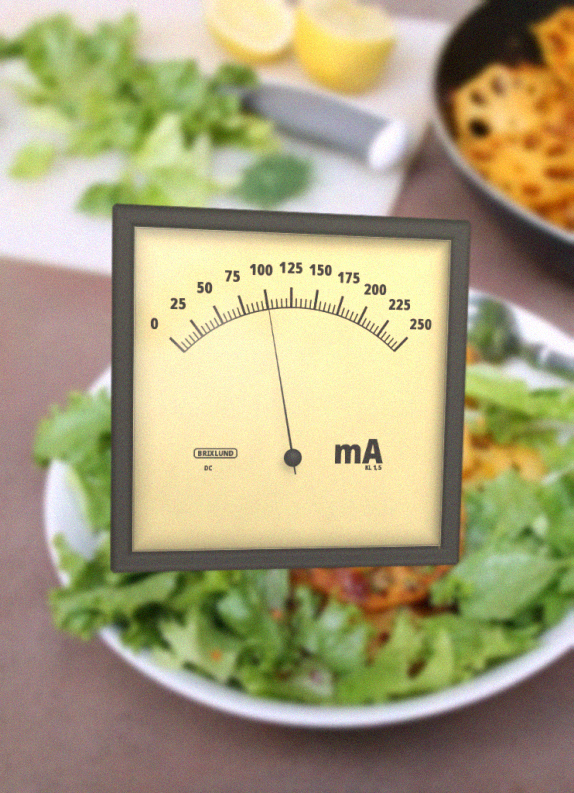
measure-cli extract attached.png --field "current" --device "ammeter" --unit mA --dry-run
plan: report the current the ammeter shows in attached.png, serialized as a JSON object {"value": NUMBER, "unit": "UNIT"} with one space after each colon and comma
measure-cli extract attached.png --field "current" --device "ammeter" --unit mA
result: {"value": 100, "unit": "mA"}
